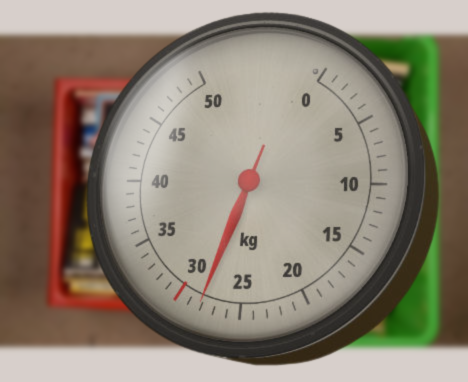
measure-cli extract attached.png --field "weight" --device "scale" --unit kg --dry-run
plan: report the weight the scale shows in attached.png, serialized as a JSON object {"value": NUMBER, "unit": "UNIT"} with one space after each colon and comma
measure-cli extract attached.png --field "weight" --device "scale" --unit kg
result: {"value": 28, "unit": "kg"}
